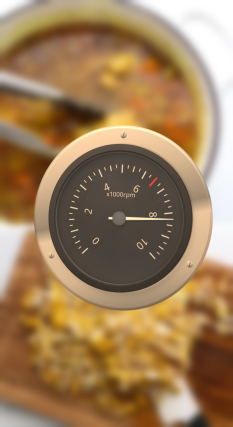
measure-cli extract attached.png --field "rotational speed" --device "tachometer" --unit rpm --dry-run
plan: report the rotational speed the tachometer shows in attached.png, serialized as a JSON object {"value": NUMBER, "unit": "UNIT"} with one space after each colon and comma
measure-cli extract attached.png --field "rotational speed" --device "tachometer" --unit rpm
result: {"value": 8250, "unit": "rpm"}
